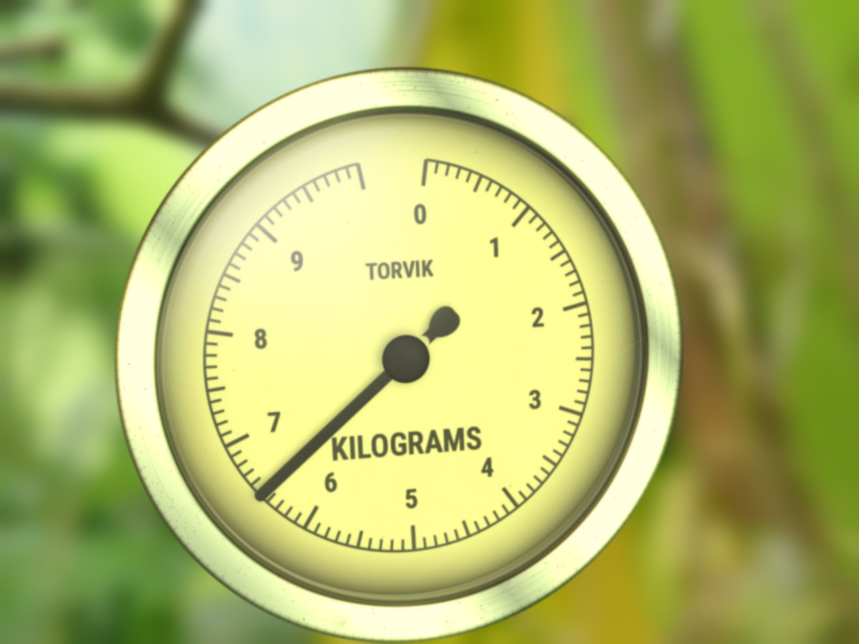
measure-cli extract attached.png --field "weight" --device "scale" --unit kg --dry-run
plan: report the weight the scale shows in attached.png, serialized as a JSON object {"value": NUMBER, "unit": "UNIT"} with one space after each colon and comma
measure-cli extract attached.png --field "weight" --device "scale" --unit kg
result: {"value": 6.5, "unit": "kg"}
